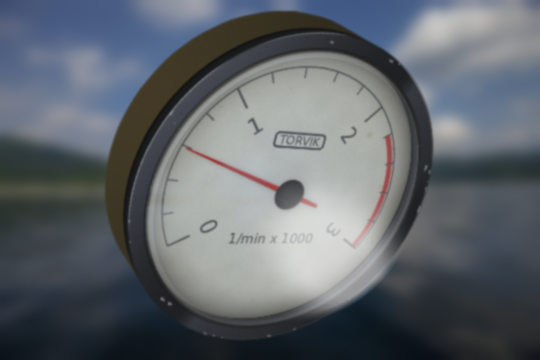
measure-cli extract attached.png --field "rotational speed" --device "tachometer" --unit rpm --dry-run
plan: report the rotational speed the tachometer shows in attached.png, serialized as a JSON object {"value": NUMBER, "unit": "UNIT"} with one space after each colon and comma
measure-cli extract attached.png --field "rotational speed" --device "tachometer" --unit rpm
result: {"value": 600, "unit": "rpm"}
